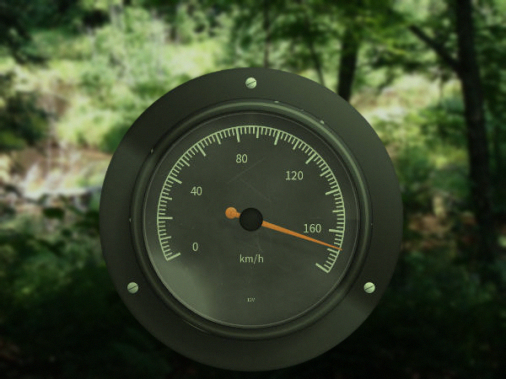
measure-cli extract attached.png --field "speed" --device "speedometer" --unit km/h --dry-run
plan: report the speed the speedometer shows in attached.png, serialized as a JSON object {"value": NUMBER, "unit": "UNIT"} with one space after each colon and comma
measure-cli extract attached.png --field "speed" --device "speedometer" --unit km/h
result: {"value": 168, "unit": "km/h"}
